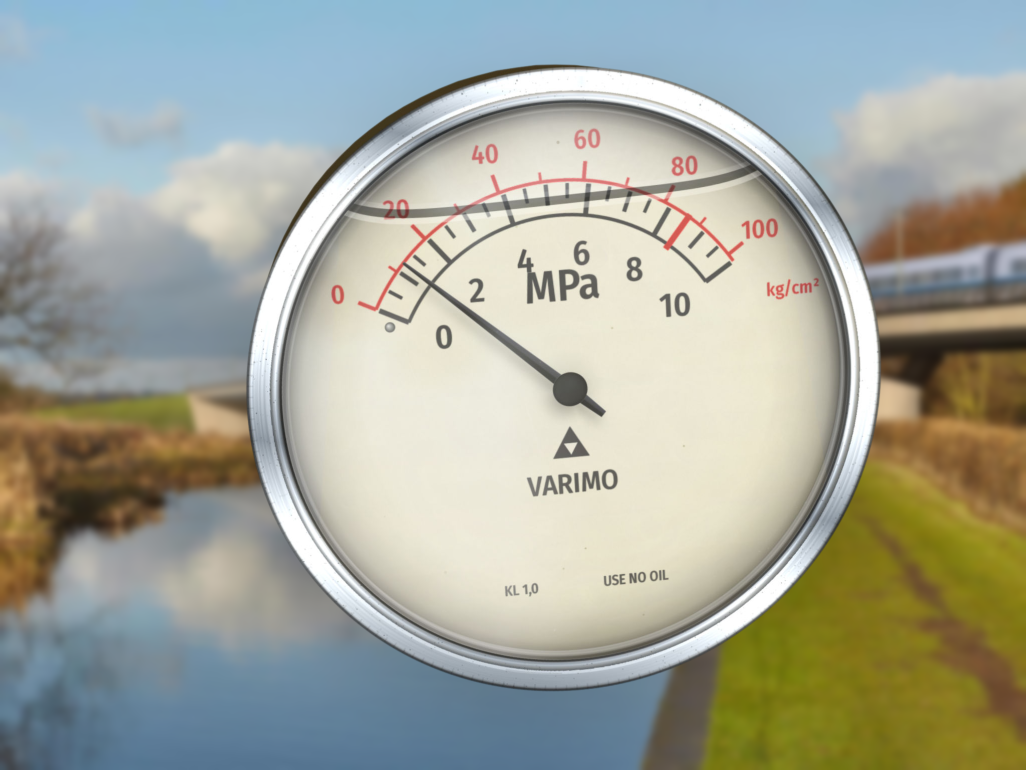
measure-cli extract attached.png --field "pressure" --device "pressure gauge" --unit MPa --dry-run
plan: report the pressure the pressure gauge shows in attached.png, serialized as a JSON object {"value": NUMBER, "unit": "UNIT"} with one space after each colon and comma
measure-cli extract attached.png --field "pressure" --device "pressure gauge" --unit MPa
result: {"value": 1.25, "unit": "MPa"}
